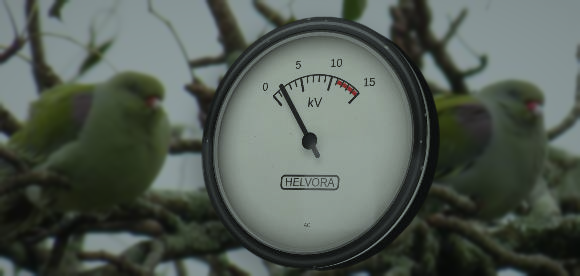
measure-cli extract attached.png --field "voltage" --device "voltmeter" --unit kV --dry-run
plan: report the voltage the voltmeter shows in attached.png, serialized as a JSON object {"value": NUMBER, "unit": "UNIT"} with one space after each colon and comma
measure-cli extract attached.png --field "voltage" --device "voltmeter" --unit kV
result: {"value": 2, "unit": "kV"}
